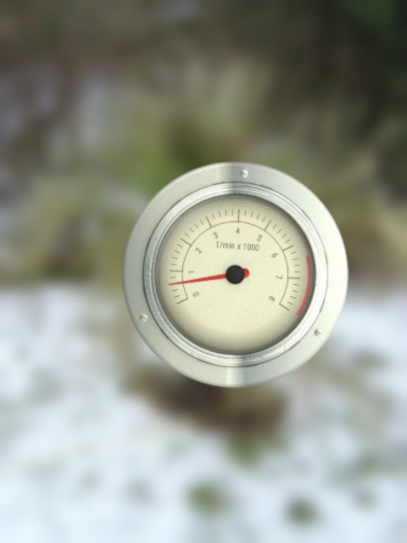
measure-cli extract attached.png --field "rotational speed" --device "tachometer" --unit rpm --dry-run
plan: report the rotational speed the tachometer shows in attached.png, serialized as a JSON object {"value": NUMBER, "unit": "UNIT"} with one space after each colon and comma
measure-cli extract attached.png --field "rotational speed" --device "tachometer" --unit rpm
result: {"value": 600, "unit": "rpm"}
